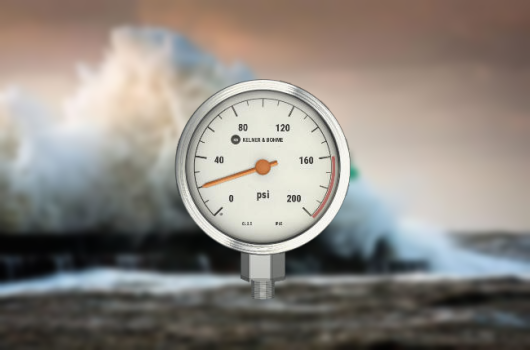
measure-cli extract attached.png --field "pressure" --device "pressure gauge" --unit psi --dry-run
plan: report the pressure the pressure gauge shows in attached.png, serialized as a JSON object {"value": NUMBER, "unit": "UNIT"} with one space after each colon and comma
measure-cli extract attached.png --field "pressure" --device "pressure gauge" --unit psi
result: {"value": 20, "unit": "psi"}
